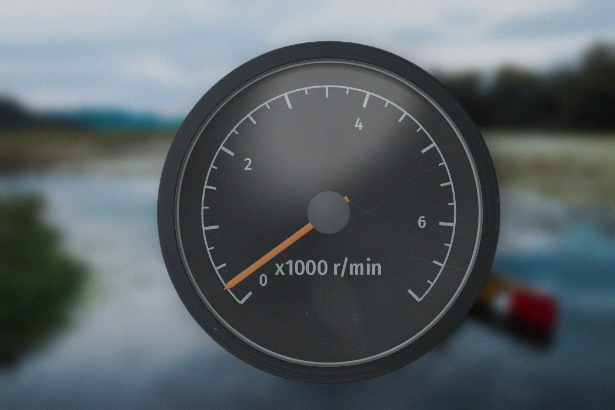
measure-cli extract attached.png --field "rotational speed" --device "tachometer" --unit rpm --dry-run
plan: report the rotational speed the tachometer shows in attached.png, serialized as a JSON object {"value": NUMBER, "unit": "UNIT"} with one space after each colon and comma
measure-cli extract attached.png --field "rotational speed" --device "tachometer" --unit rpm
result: {"value": 250, "unit": "rpm"}
